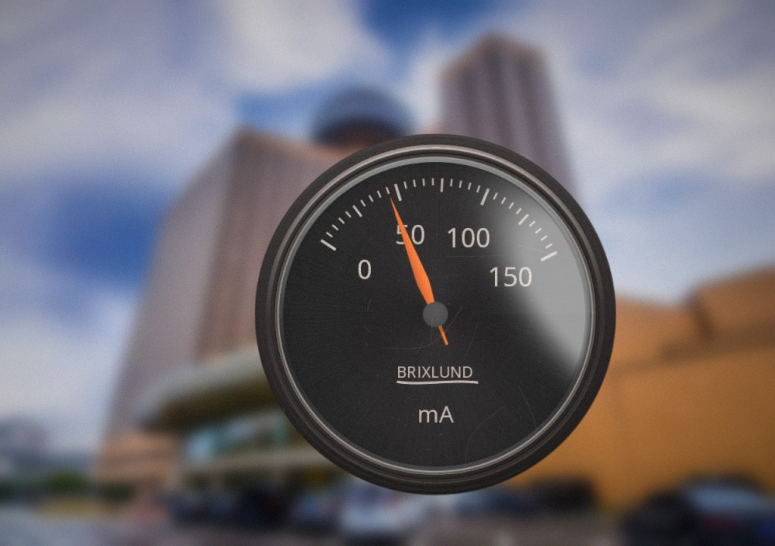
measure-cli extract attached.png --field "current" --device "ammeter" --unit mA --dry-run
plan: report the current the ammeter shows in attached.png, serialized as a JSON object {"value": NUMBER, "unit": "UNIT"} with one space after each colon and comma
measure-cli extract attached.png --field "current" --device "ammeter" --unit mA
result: {"value": 45, "unit": "mA"}
